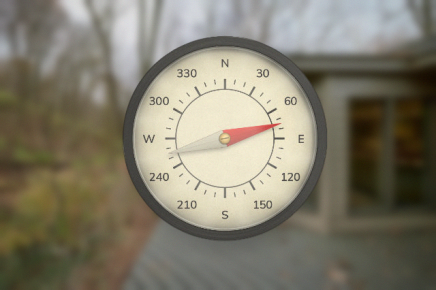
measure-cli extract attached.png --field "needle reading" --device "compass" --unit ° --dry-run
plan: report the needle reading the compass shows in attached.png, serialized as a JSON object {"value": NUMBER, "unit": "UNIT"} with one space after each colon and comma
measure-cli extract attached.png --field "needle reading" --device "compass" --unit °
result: {"value": 75, "unit": "°"}
